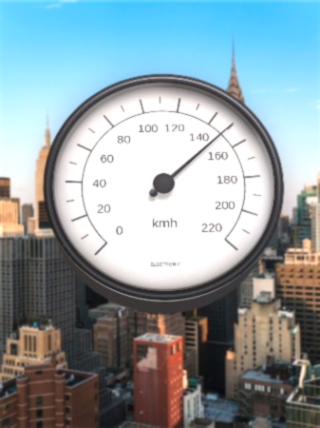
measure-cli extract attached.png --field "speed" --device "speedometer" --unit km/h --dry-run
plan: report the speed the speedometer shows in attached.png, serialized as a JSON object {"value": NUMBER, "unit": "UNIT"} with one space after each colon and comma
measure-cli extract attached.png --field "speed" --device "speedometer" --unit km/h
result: {"value": 150, "unit": "km/h"}
